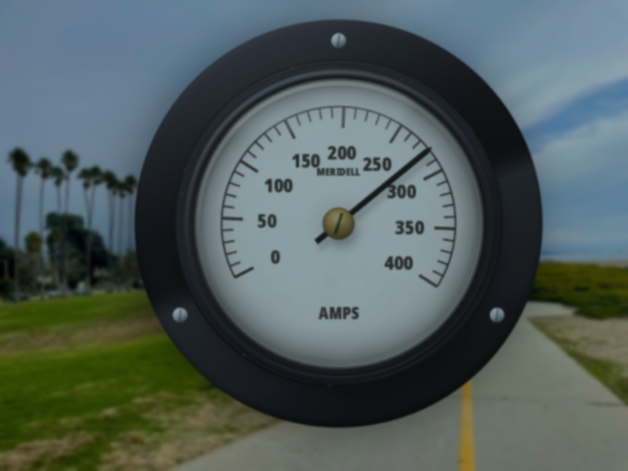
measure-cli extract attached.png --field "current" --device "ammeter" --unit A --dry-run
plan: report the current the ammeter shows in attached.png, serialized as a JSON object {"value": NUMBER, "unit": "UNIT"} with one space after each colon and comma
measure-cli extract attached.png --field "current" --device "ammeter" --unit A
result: {"value": 280, "unit": "A"}
